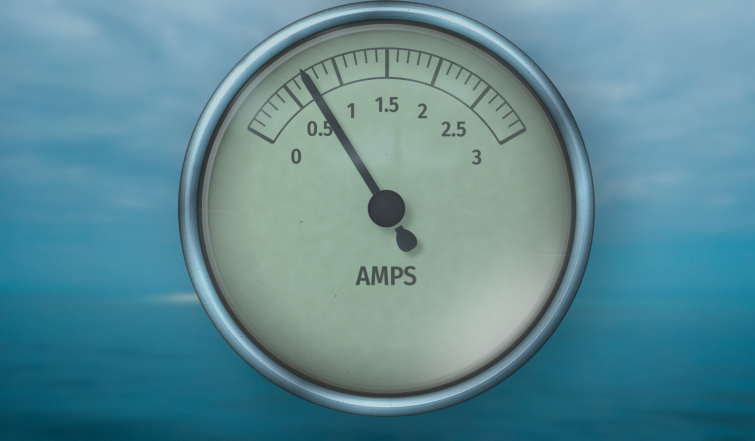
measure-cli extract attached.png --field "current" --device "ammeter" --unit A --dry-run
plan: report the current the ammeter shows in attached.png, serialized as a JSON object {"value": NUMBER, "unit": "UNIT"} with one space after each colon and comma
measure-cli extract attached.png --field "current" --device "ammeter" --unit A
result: {"value": 0.7, "unit": "A"}
